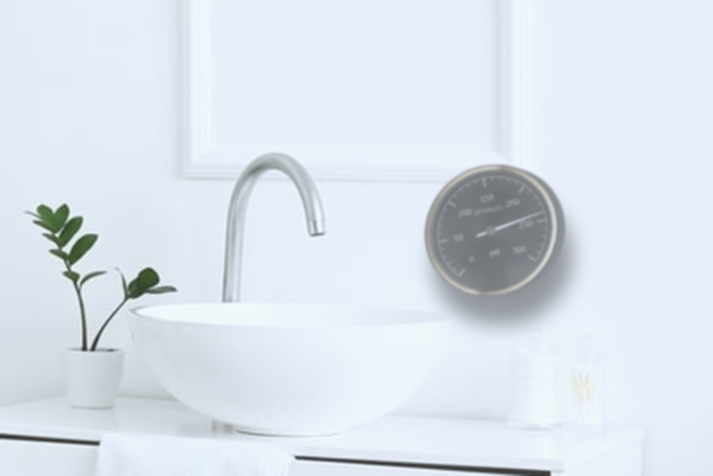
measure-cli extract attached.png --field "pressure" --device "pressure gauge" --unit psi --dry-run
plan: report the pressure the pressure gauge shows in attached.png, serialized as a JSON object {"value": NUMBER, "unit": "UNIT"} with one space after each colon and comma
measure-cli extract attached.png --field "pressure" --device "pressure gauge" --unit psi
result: {"value": 240, "unit": "psi"}
